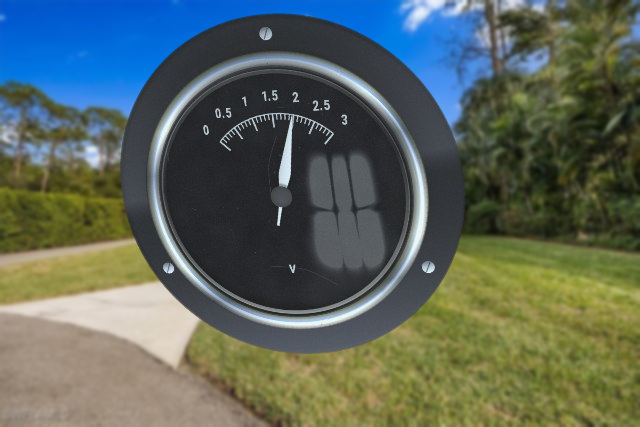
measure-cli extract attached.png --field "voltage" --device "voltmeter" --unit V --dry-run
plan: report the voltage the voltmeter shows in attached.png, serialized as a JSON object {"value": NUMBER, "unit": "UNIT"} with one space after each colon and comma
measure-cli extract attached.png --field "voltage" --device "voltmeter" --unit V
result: {"value": 2, "unit": "V"}
